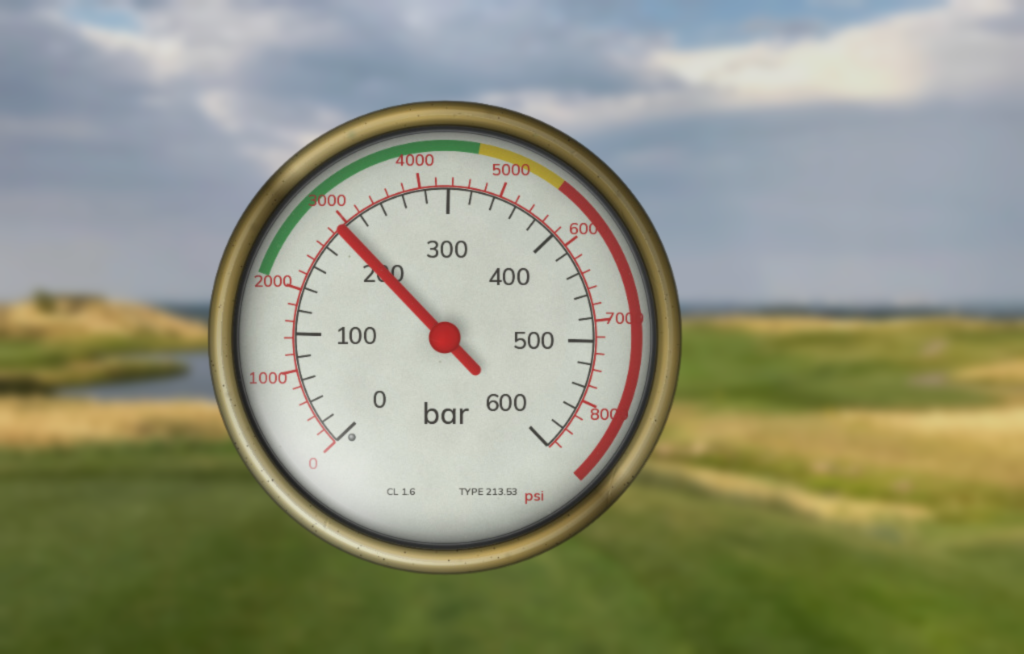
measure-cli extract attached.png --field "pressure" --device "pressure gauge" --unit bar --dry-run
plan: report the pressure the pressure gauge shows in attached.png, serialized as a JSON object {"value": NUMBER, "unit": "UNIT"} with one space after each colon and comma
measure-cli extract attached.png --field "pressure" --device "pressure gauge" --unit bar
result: {"value": 200, "unit": "bar"}
